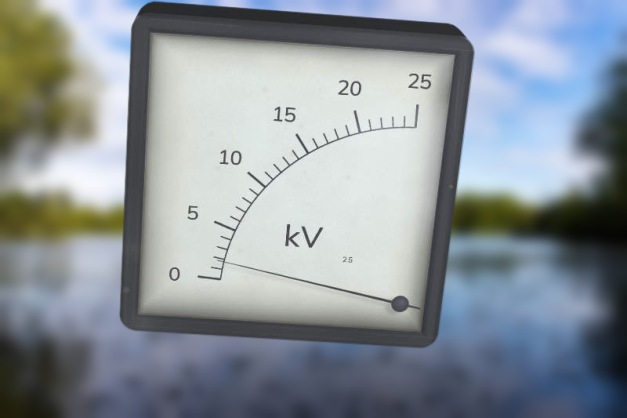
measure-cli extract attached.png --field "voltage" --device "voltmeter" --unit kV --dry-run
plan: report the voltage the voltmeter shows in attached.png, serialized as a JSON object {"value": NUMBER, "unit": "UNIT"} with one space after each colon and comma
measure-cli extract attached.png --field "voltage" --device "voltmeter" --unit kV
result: {"value": 2, "unit": "kV"}
